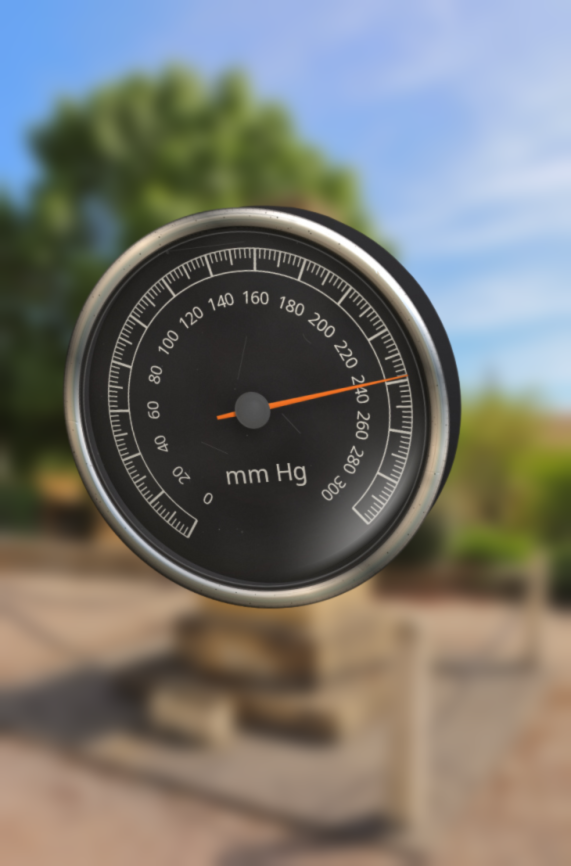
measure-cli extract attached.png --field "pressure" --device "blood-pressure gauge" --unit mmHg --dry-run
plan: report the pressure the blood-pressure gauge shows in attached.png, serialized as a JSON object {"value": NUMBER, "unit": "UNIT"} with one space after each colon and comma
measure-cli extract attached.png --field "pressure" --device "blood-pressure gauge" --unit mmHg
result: {"value": 238, "unit": "mmHg"}
